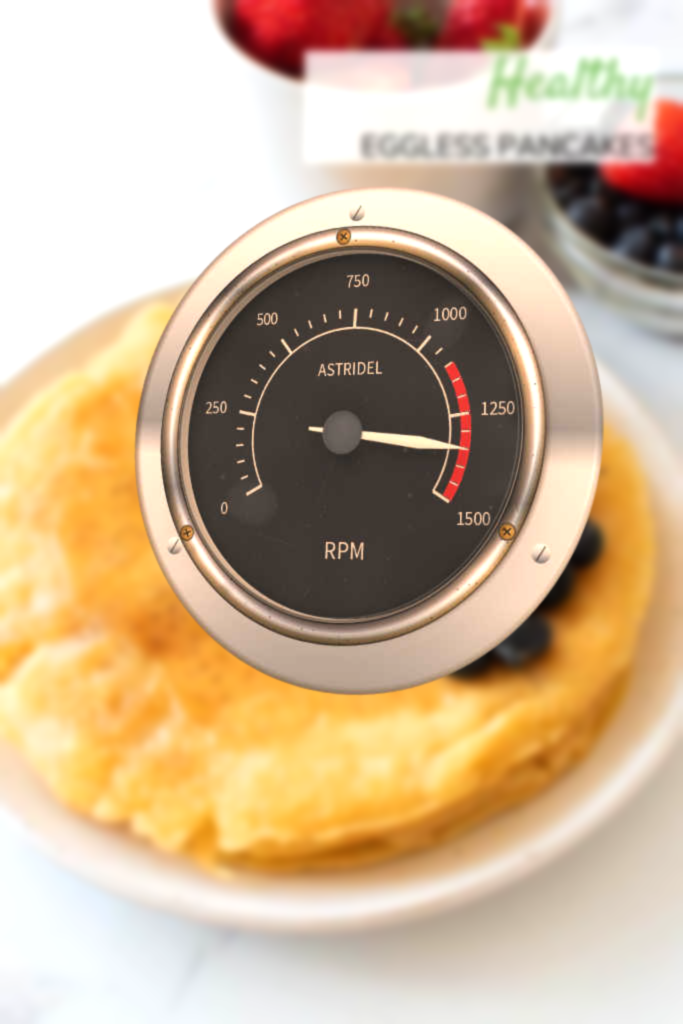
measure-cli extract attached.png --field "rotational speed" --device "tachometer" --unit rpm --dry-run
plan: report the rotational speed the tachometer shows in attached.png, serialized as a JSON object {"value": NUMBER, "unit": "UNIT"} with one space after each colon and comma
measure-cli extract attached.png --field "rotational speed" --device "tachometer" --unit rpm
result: {"value": 1350, "unit": "rpm"}
